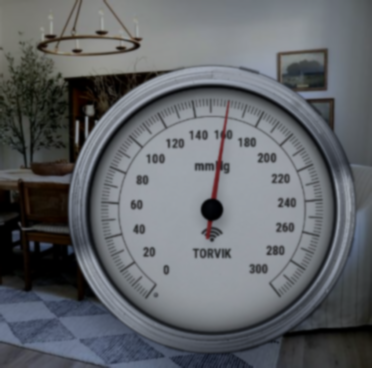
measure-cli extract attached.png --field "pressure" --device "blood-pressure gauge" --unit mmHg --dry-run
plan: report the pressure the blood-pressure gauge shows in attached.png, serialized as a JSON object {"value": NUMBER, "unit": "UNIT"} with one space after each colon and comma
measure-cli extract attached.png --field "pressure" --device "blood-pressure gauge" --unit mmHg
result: {"value": 160, "unit": "mmHg"}
